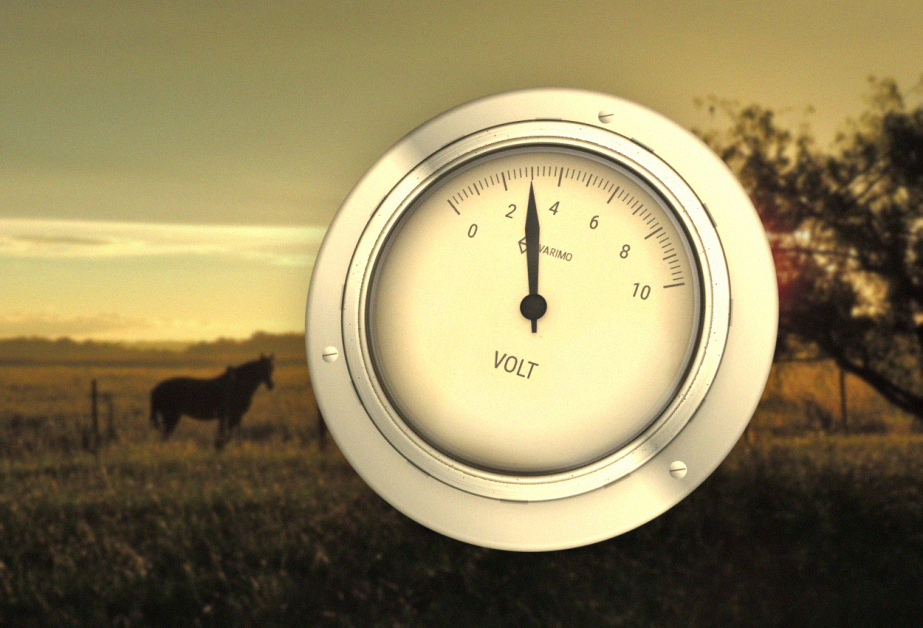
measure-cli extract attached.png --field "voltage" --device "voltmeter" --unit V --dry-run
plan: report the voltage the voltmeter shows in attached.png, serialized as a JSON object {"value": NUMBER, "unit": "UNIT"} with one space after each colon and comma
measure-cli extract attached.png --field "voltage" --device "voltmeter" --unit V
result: {"value": 3, "unit": "V"}
